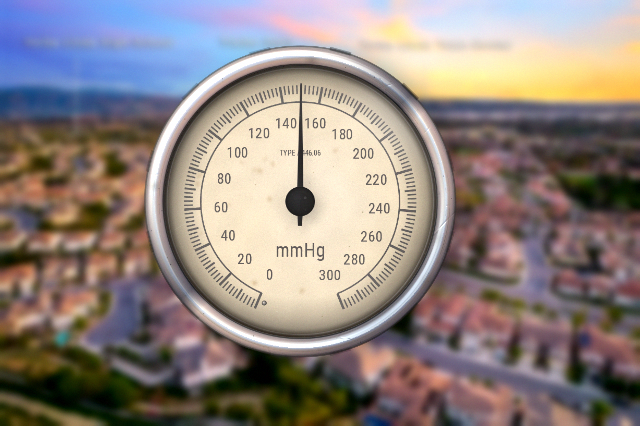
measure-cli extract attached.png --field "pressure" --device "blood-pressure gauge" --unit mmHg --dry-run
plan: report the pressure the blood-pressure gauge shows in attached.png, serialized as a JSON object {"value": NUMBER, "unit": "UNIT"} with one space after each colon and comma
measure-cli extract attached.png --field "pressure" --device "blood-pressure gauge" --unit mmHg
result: {"value": 150, "unit": "mmHg"}
